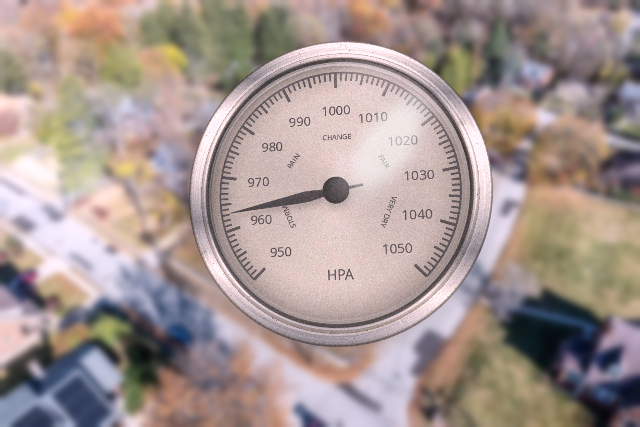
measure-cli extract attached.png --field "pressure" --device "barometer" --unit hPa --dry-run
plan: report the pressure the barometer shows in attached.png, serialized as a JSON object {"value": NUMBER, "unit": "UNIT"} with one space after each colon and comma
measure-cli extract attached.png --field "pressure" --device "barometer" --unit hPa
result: {"value": 963, "unit": "hPa"}
